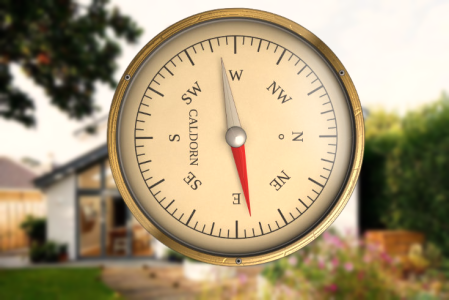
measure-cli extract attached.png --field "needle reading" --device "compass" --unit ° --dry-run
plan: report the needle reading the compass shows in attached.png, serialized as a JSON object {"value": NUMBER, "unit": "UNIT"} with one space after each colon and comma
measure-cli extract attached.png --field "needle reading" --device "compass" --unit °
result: {"value": 80, "unit": "°"}
